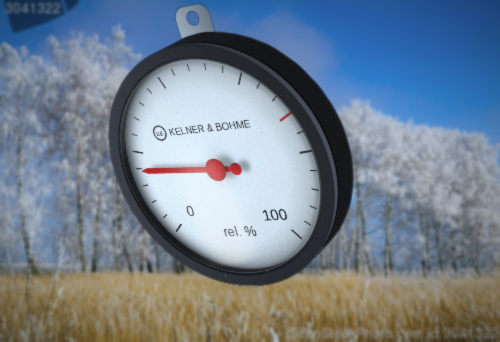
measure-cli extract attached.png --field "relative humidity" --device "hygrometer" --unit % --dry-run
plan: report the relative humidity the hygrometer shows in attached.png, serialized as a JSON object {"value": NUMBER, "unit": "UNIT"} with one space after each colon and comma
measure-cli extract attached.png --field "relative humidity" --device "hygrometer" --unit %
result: {"value": 16, "unit": "%"}
